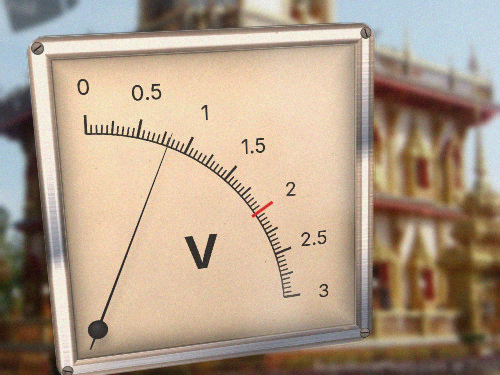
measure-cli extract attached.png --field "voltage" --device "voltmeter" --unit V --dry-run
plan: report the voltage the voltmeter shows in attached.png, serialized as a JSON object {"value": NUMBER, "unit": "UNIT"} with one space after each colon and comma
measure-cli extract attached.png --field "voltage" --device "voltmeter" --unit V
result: {"value": 0.8, "unit": "V"}
